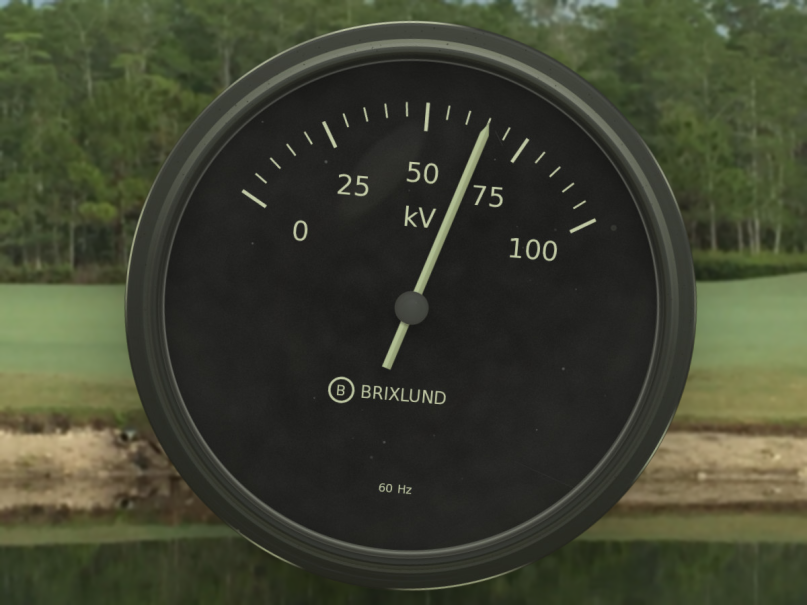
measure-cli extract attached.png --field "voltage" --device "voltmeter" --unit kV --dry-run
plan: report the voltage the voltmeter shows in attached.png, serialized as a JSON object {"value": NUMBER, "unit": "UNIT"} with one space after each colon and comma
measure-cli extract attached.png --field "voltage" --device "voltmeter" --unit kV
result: {"value": 65, "unit": "kV"}
